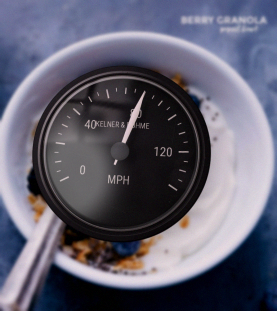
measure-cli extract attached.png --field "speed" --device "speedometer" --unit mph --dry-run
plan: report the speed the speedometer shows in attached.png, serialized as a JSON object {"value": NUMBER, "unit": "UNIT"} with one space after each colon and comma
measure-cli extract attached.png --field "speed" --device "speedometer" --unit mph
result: {"value": 80, "unit": "mph"}
